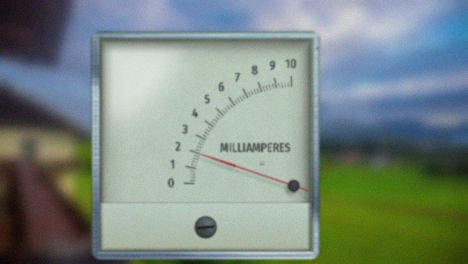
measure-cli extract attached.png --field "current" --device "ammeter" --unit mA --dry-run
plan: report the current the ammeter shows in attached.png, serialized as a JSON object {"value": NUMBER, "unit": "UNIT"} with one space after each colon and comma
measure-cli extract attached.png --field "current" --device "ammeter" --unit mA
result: {"value": 2, "unit": "mA"}
